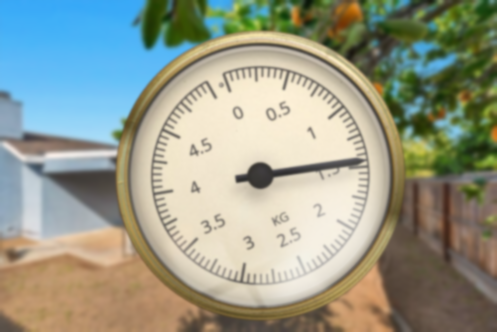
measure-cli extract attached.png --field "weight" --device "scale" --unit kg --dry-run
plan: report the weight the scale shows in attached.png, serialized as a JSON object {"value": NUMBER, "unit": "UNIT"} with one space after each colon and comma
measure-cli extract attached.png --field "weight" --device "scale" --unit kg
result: {"value": 1.45, "unit": "kg"}
